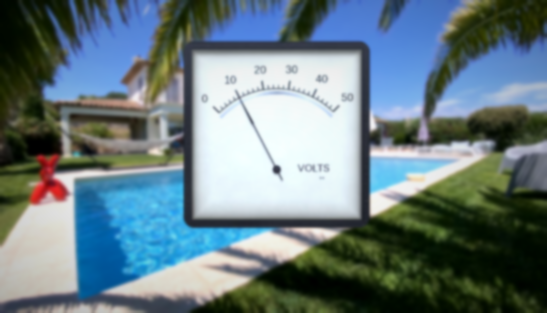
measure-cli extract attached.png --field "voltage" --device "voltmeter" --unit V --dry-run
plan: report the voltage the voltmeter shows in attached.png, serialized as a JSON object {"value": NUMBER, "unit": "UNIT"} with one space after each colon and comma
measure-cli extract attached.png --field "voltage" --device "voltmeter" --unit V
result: {"value": 10, "unit": "V"}
